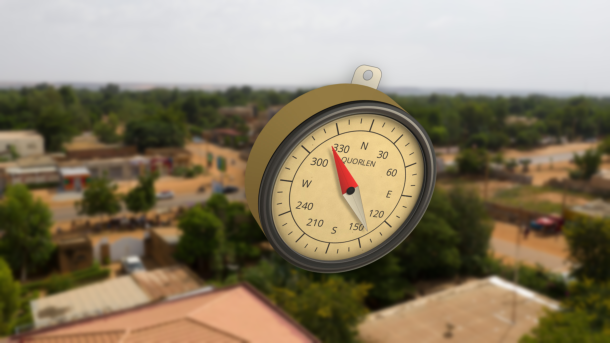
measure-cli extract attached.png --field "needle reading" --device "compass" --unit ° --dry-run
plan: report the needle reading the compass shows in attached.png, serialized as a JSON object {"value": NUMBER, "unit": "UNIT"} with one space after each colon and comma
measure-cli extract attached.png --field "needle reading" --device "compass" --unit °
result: {"value": 320, "unit": "°"}
